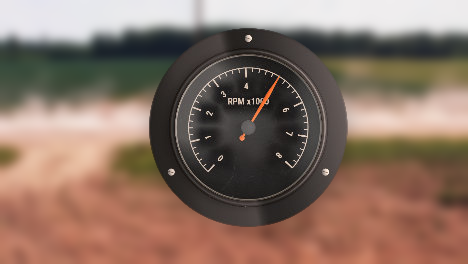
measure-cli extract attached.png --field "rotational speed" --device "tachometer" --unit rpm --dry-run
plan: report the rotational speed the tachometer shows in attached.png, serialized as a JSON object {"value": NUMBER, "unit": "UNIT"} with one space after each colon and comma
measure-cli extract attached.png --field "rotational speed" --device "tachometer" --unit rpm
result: {"value": 5000, "unit": "rpm"}
